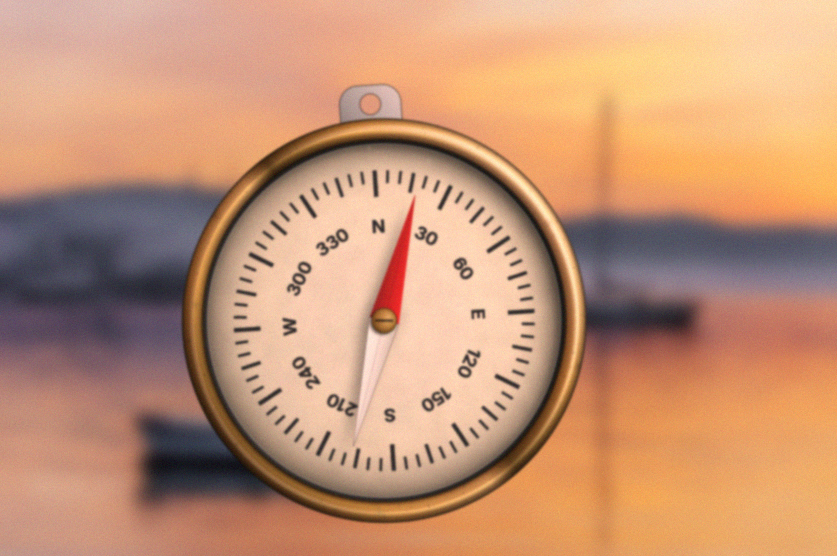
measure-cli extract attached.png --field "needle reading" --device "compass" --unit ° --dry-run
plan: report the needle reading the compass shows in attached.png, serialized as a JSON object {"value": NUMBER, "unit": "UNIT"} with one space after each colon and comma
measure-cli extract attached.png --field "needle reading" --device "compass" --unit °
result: {"value": 17.5, "unit": "°"}
